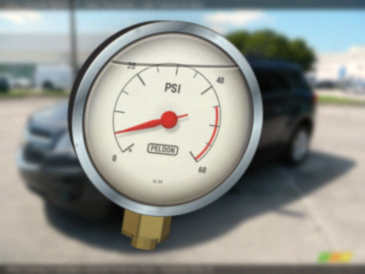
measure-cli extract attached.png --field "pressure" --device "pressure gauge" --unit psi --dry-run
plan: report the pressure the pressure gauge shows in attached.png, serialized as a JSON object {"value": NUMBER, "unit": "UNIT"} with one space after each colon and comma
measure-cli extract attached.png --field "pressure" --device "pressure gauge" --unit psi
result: {"value": 5, "unit": "psi"}
